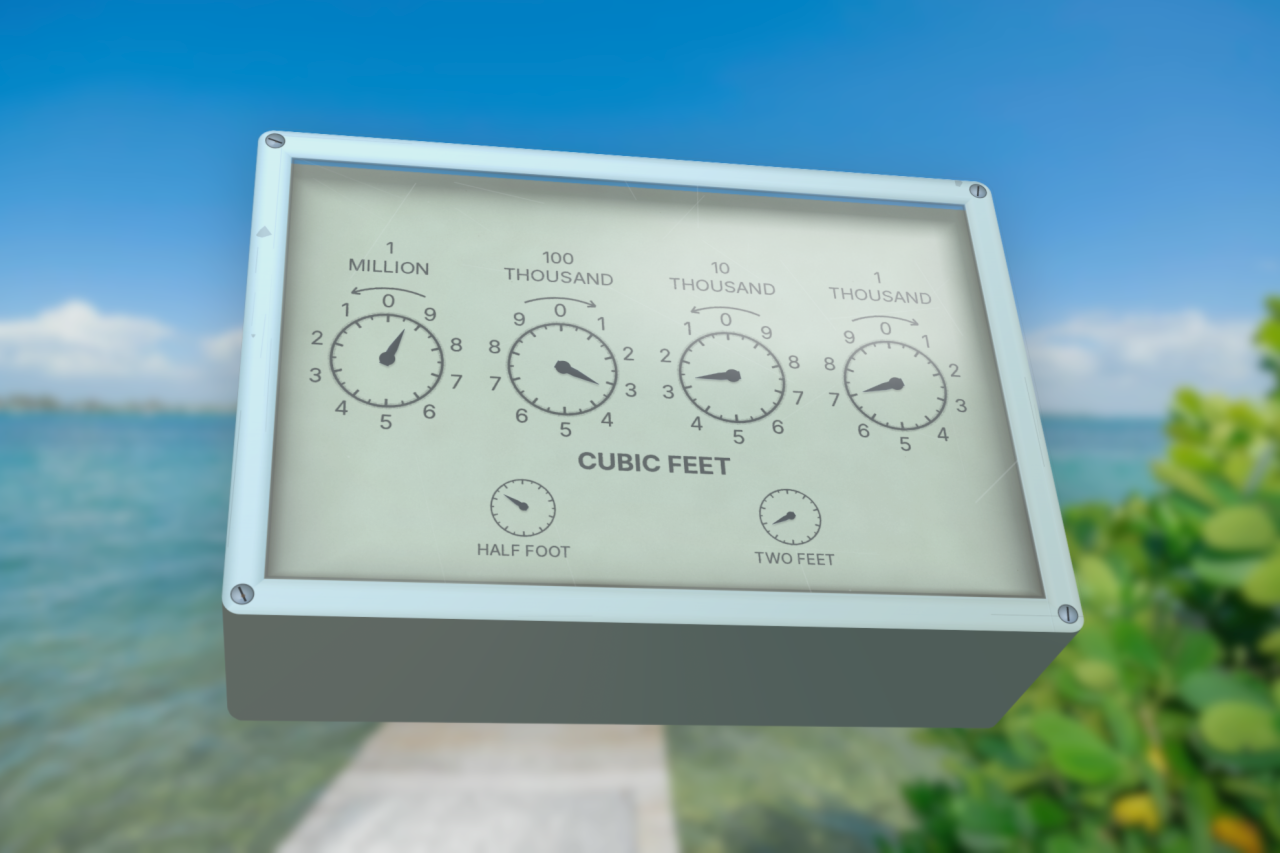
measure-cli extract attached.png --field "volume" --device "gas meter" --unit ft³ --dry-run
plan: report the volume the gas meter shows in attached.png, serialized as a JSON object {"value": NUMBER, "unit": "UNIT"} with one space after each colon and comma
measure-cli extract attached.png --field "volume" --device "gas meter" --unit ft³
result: {"value": 932700, "unit": "ft³"}
